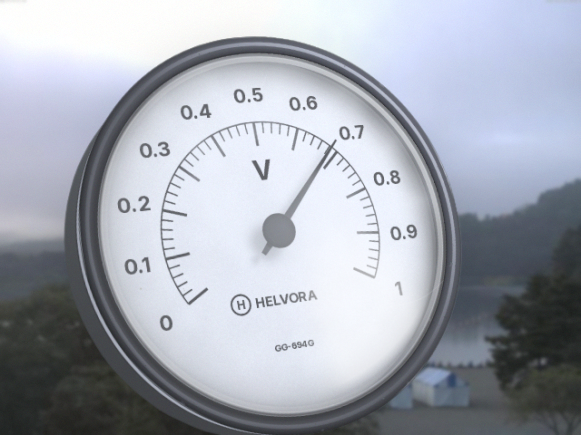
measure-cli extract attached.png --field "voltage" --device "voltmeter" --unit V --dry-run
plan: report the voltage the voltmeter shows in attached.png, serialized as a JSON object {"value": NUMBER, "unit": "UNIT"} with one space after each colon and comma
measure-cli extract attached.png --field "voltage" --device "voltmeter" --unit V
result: {"value": 0.68, "unit": "V"}
